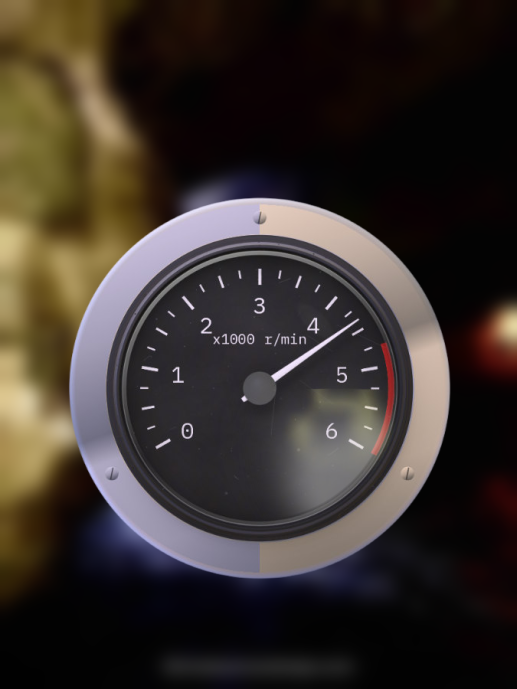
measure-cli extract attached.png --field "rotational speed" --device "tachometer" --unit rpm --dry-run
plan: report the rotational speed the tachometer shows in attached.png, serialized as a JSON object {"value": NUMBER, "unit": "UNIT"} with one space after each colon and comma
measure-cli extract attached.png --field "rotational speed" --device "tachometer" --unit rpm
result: {"value": 4375, "unit": "rpm"}
